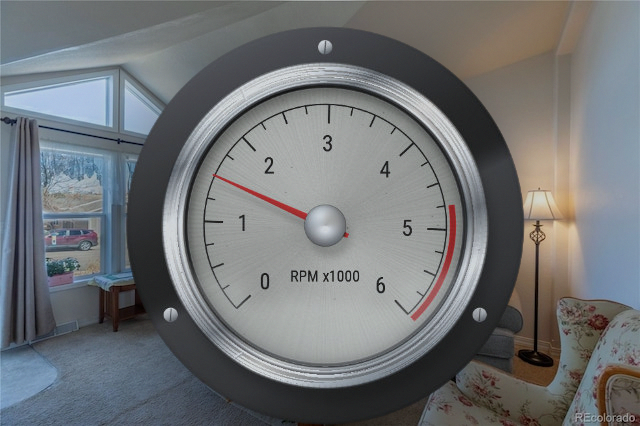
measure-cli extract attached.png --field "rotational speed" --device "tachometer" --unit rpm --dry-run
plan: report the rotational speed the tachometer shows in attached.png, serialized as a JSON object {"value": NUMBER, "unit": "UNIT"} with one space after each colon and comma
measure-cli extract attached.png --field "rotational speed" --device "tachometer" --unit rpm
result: {"value": 1500, "unit": "rpm"}
